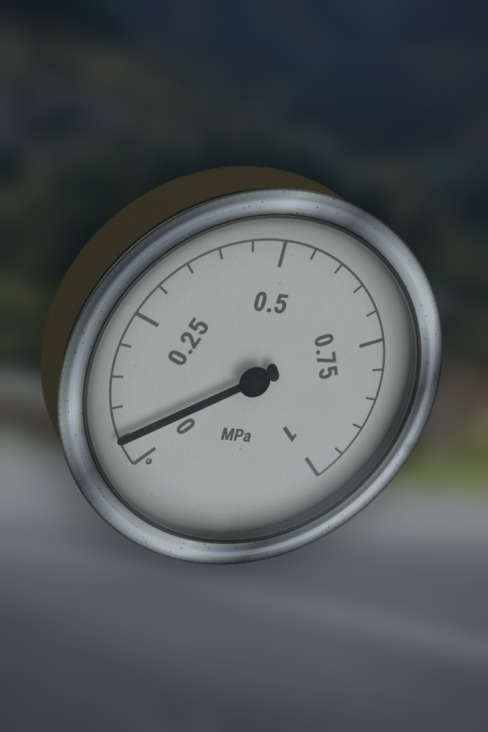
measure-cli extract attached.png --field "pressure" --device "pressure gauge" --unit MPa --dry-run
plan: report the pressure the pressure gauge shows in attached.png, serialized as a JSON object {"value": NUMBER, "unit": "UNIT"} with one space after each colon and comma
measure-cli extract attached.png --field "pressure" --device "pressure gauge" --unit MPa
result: {"value": 0.05, "unit": "MPa"}
